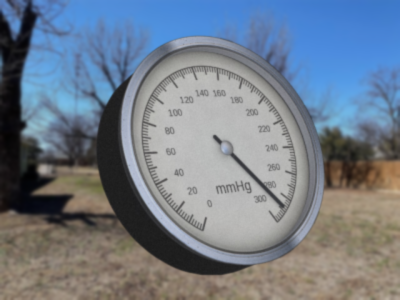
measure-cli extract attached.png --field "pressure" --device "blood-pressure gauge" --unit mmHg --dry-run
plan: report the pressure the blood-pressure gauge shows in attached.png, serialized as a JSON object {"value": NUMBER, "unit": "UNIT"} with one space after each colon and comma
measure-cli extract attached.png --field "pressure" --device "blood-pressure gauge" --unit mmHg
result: {"value": 290, "unit": "mmHg"}
